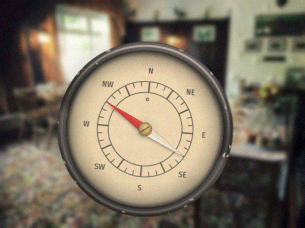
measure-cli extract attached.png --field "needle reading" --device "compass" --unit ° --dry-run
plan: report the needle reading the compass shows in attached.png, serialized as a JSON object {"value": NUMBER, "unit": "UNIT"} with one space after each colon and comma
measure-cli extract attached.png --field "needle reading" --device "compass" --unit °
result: {"value": 300, "unit": "°"}
